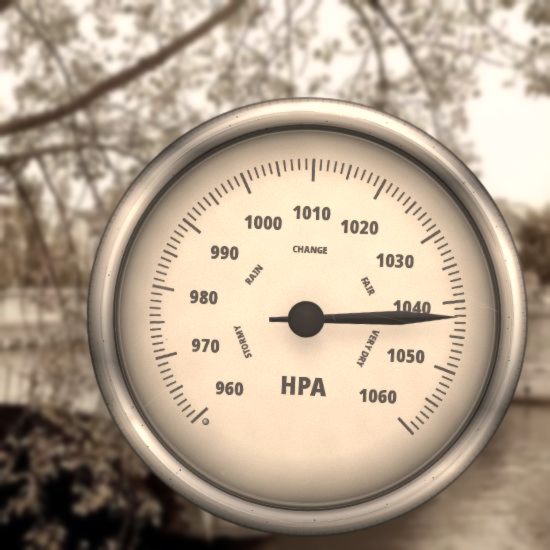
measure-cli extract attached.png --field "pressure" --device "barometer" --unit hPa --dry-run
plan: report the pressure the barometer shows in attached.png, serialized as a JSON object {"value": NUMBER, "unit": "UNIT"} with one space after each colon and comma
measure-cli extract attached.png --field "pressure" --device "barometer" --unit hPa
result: {"value": 1042, "unit": "hPa"}
